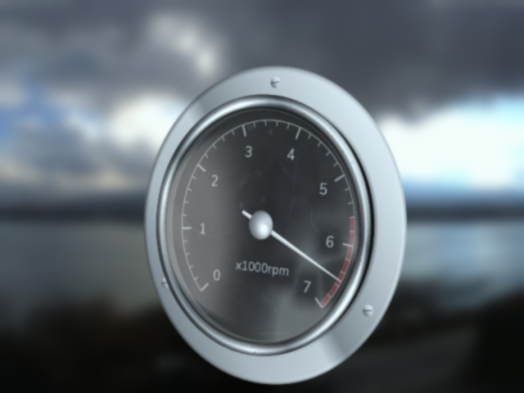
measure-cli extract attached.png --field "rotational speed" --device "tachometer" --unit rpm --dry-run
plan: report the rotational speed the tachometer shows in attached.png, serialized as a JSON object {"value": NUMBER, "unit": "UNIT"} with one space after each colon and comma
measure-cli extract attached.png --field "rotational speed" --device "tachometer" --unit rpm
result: {"value": 6500, "unit": "rpm"}
